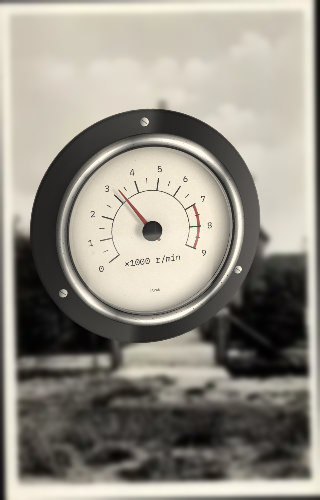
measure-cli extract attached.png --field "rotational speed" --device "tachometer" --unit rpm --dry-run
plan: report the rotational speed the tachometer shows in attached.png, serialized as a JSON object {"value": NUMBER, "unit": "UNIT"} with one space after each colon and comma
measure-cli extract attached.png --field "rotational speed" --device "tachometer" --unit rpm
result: {"value": 3250, "unit": "rpm"}
